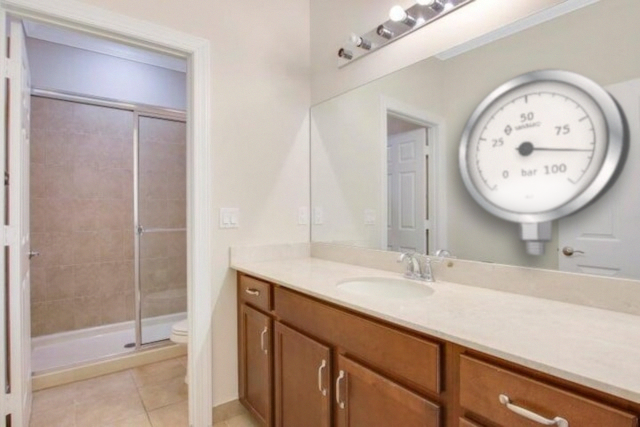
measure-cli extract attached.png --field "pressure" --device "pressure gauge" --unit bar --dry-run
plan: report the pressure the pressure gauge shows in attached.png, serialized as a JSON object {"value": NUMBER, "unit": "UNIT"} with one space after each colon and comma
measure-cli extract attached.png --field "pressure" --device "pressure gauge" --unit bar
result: {"value": 87.5, "unit": "bar"}
